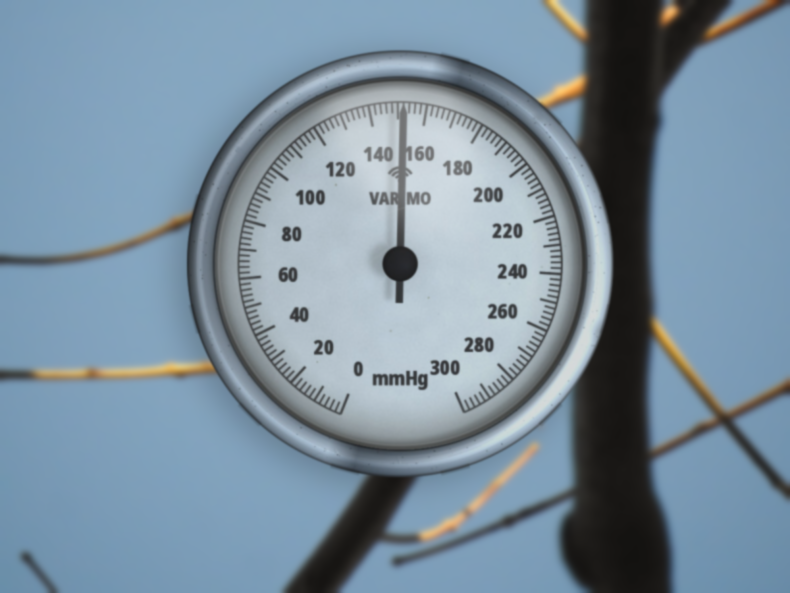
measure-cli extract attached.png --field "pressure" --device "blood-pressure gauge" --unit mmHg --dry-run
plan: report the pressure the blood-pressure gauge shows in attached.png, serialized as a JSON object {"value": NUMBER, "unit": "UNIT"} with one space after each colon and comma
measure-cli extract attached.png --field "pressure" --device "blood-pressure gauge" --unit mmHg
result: {"value": 152, "unit": "mmHg"}
